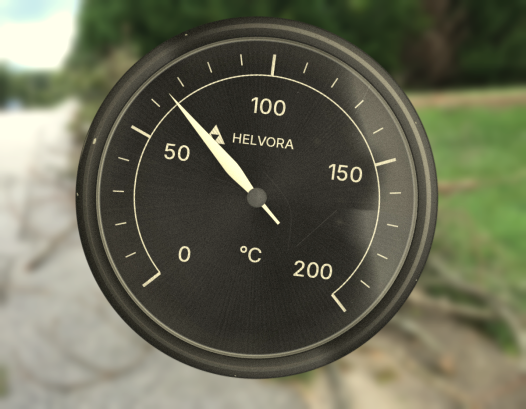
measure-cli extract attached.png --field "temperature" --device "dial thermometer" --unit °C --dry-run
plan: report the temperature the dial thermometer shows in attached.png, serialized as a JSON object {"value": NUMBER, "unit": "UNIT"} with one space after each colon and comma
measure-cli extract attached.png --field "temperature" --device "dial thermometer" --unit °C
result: {"value": 65, "unit": "°C"}
